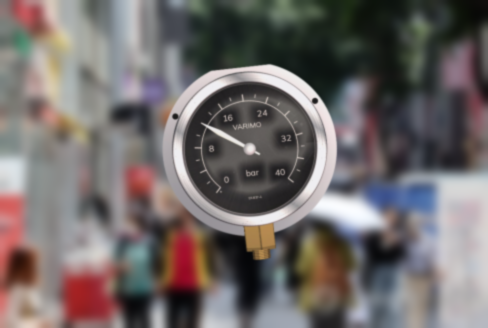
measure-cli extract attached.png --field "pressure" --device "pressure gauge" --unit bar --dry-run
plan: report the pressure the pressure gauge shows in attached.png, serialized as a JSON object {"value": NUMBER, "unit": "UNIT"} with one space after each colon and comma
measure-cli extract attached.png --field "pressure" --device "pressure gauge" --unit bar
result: {"value": 12, "unit": "bar"}
